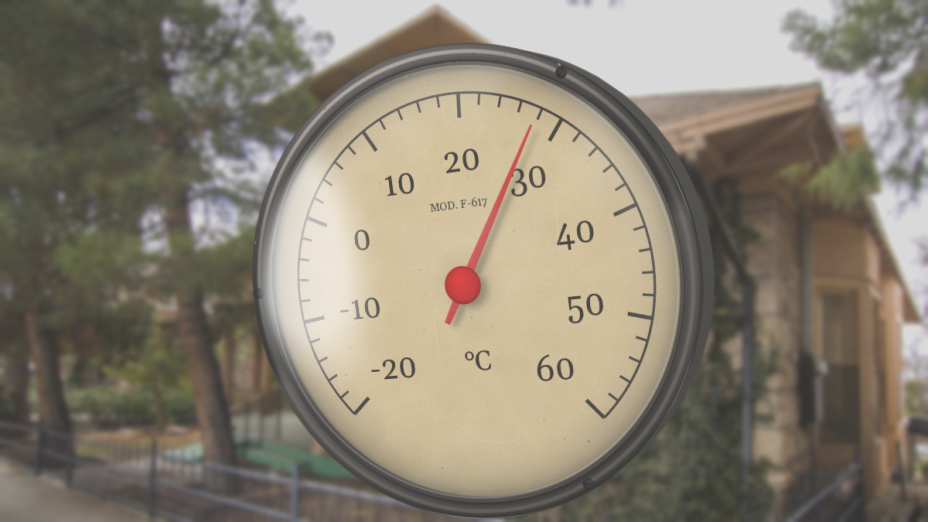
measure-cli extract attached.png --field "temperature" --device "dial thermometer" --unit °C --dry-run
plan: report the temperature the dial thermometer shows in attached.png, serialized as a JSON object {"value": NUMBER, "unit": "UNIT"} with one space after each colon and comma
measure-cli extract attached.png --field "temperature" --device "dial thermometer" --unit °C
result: {"value": 28, "unit": "°C"}
